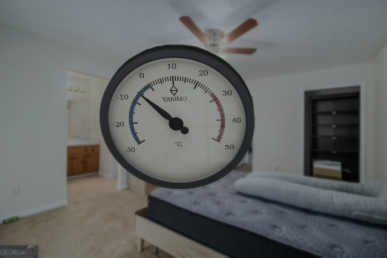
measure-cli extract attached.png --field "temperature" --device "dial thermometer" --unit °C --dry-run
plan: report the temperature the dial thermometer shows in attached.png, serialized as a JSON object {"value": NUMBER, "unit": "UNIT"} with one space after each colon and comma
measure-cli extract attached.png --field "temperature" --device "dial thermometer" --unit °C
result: {"value": -5, "unit": "°C"}
